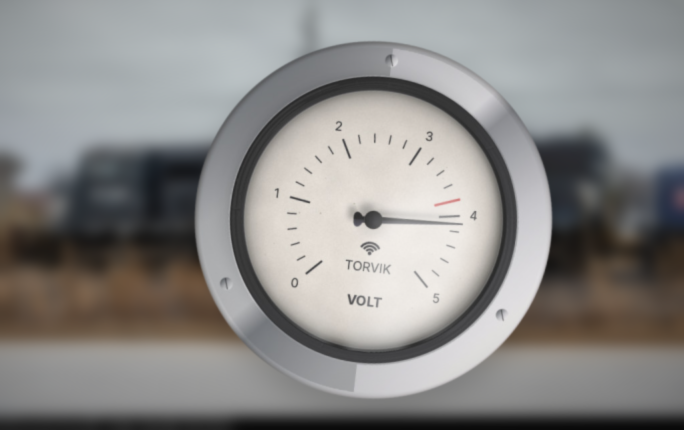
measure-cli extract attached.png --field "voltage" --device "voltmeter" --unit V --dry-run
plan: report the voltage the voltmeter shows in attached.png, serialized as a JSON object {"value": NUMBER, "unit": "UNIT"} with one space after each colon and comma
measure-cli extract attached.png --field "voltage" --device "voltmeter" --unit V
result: {"value": 4.1, "unit": "V"}
